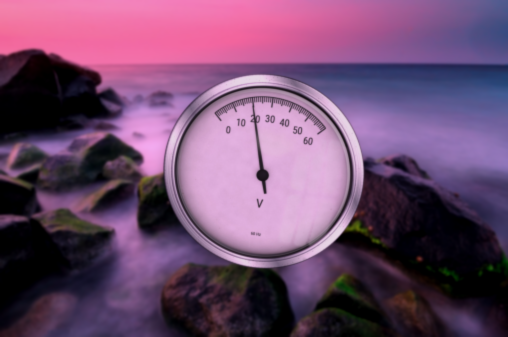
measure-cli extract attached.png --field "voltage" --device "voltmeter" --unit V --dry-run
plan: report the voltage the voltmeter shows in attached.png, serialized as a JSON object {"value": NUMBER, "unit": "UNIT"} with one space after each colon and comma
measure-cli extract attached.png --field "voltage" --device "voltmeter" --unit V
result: {"value": 20, "unit": "V"}
